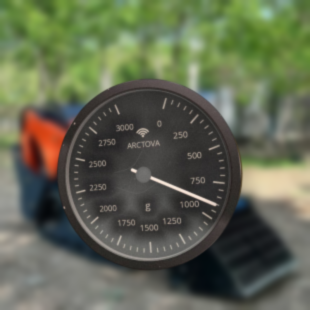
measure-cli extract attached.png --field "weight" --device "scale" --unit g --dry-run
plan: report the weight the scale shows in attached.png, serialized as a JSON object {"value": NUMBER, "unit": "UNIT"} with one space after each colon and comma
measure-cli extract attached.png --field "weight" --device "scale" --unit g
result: {"value": 900, "unit": "g"}
